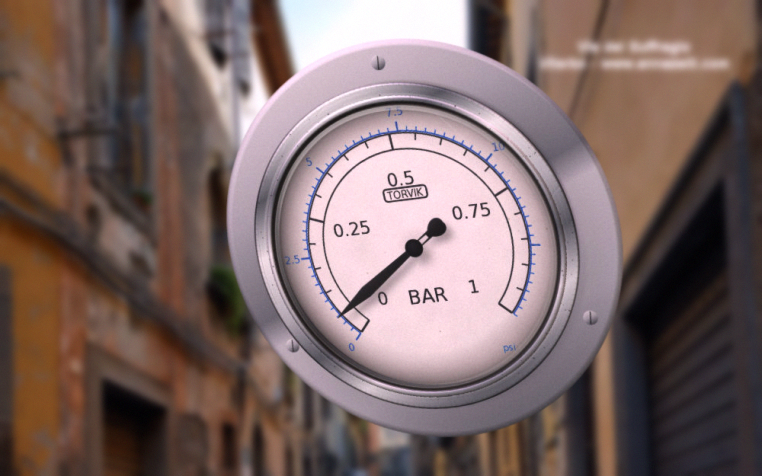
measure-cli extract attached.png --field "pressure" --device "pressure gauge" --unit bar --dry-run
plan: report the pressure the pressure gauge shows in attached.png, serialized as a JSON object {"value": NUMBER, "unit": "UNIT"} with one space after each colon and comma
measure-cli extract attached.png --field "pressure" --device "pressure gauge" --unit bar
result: {"value": 0.05, "unit": "bar"}
